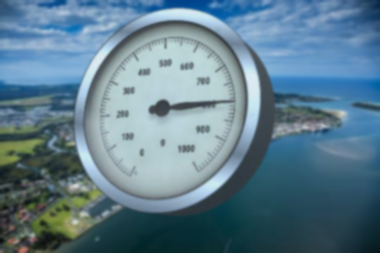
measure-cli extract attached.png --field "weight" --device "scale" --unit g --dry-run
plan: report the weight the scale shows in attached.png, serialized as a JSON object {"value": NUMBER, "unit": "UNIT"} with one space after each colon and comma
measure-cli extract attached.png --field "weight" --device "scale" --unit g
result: {"value": 800, "unit": "g"}
